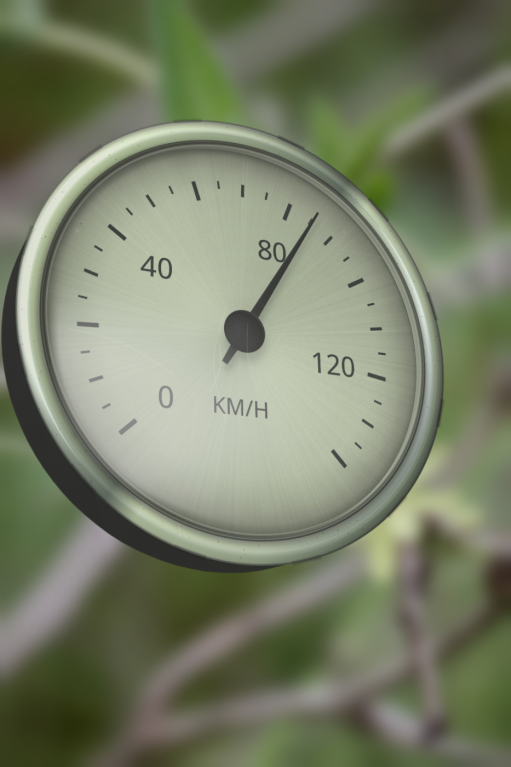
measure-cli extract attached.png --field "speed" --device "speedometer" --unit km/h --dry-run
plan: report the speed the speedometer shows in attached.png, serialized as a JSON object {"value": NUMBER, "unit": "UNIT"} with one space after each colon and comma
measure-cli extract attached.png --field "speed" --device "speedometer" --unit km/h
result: {"value": 85, "unit": "km/h"}
